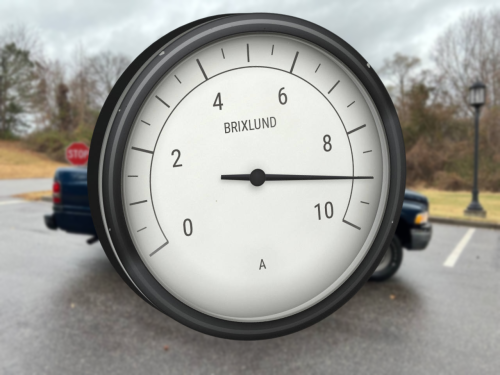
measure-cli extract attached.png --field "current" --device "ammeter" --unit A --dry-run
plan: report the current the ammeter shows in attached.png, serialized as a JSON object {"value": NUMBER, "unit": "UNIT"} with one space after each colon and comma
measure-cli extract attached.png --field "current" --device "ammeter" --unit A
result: {"value": 9, "unit": "A"}
